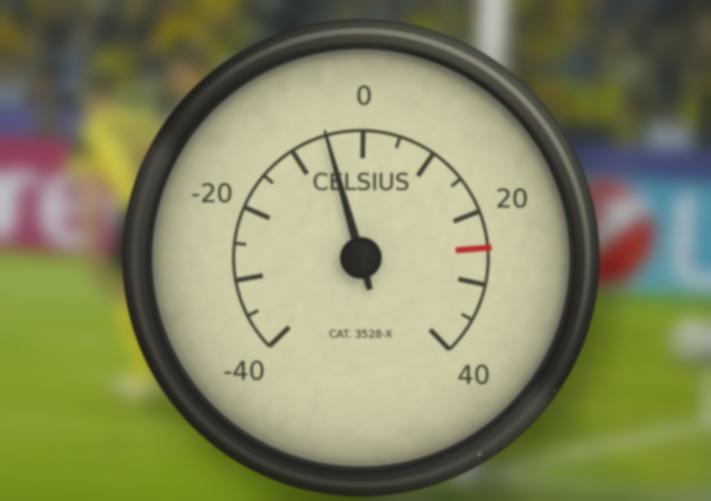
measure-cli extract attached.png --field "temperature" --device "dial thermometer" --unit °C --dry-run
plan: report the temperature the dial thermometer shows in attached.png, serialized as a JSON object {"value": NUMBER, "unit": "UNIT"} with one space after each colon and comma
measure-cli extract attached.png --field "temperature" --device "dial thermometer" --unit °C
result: {"value": -5, "unit": "°C"}
